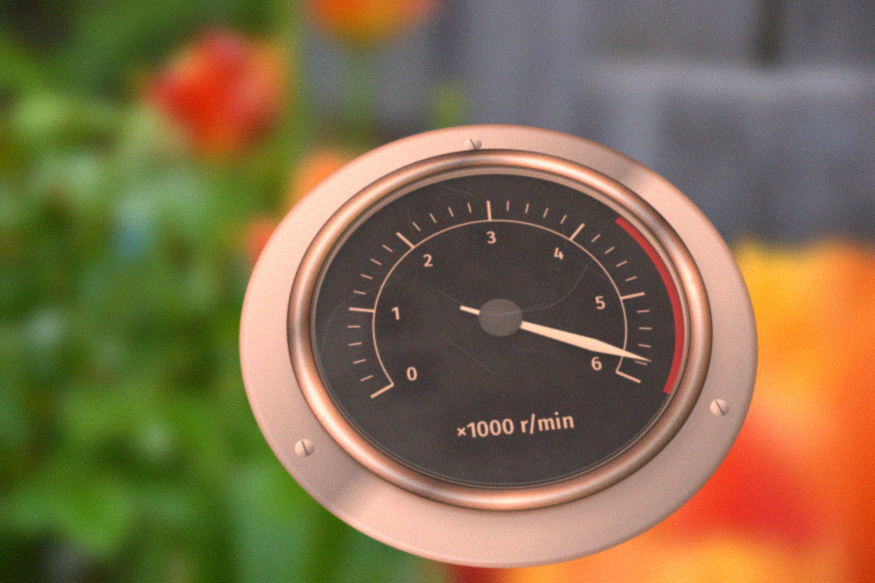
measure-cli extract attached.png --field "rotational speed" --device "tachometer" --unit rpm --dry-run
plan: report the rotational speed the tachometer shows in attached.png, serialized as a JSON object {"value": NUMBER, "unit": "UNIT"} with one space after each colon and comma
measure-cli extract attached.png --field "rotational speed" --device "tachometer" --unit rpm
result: {"value": 5800, "unit": "rpm"}
